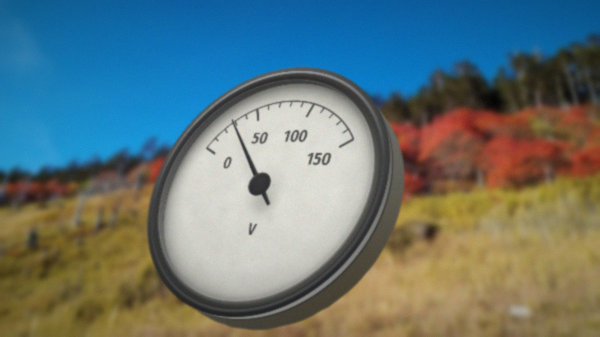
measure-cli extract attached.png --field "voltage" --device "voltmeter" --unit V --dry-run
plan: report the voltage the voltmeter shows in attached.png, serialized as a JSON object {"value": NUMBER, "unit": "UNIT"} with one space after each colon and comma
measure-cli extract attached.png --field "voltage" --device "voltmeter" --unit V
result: {"value": 30, "unit": "V"}
